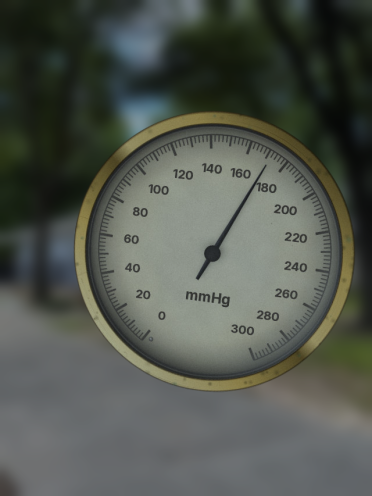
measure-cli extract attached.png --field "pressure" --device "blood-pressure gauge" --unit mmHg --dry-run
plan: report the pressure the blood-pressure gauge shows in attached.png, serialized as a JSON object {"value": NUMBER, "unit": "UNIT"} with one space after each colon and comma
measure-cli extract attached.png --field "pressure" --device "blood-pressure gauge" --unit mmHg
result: {"value": 172, "unit": "mmHg"}
